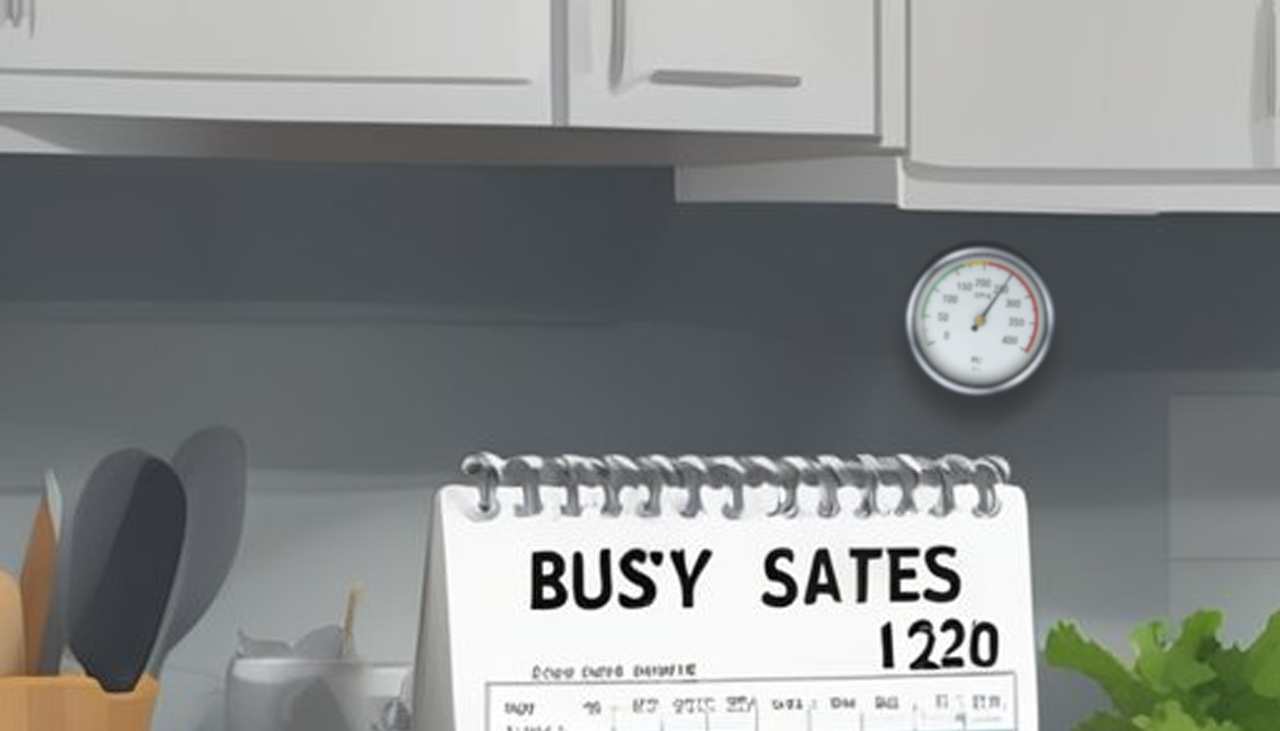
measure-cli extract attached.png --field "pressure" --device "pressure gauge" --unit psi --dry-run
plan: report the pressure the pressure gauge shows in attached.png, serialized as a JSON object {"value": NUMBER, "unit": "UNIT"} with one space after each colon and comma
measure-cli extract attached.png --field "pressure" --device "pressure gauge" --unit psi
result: {"value": 250, "unit": "psi"}
